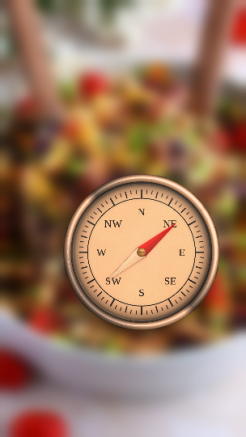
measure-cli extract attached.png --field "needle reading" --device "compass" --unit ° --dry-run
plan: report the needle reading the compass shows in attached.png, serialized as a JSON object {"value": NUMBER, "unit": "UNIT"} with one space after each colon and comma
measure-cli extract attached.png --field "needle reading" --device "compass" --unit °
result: {"value": 50, "unit": "°"}
